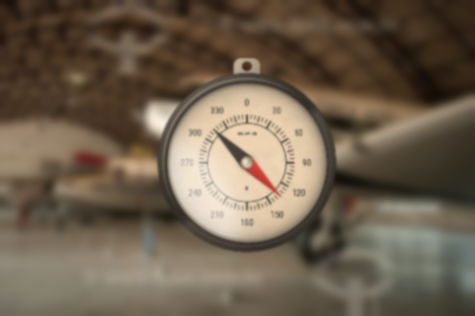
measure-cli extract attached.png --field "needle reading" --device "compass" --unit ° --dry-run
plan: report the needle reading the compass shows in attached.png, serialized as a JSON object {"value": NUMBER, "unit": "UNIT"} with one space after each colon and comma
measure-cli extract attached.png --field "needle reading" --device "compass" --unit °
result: {"value": 135, "unit": "°"}
